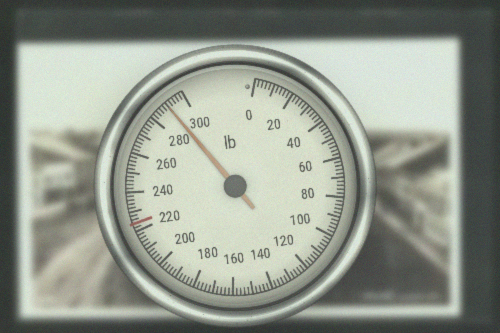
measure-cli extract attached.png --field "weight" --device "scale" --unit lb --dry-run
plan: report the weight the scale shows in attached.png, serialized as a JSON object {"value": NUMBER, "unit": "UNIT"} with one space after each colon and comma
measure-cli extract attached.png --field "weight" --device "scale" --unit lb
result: {"value": 290, "unit": "lb"}
